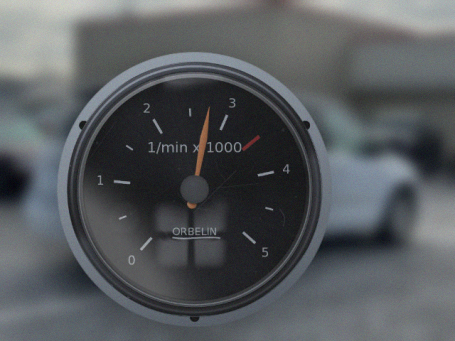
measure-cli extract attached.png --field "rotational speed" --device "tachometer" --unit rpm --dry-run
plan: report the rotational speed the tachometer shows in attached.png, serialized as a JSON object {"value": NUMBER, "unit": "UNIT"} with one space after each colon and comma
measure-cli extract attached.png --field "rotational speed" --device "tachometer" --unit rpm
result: {"value": 2750, "unit": "rpm"}
